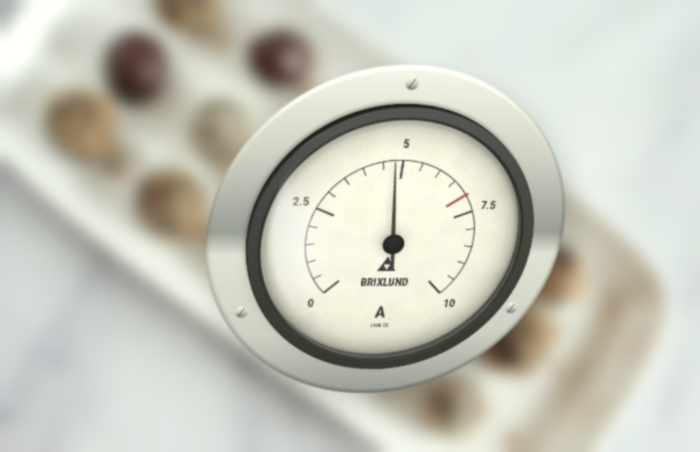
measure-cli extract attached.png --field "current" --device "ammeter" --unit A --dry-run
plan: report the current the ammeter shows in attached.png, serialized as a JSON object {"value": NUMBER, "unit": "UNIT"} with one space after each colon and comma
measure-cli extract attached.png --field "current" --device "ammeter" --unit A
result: {"value": 4.75, "unit": "A"}
